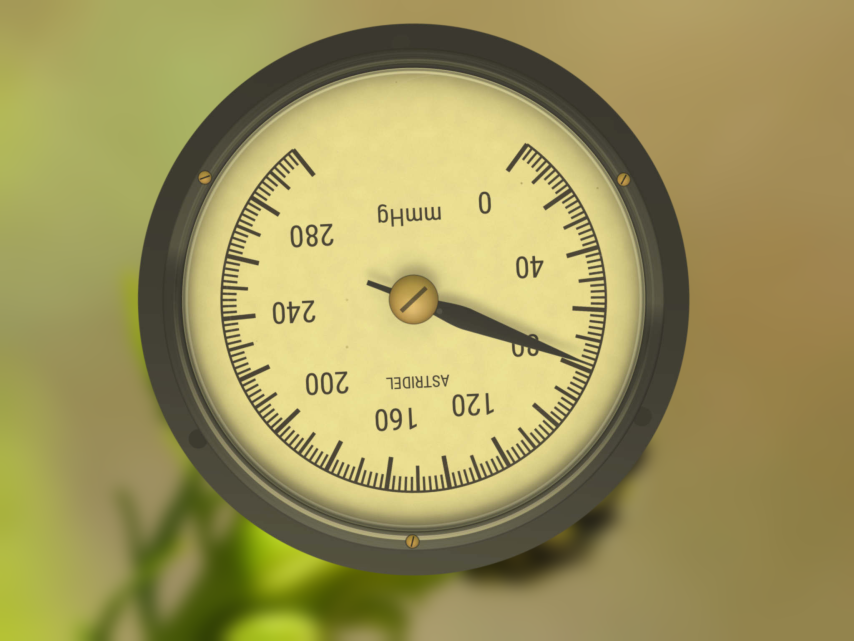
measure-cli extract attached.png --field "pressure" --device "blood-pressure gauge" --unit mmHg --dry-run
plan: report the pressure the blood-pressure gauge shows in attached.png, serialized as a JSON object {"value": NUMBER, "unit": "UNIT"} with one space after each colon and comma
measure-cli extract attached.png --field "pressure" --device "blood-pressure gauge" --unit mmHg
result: {"value": 78, "unit": "mmHg"}
